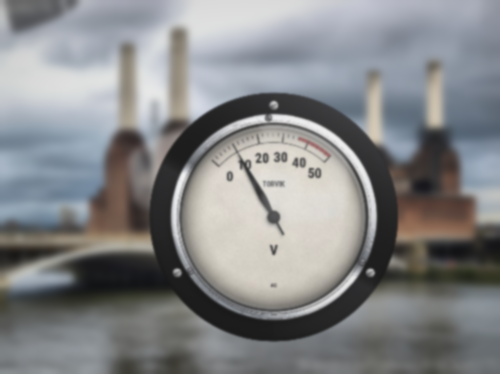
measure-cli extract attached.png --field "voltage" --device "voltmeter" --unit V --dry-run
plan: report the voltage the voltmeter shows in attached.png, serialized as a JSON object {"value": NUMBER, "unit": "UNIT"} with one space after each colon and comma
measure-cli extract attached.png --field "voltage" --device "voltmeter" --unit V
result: {"value": 10, "unit": "V"}
